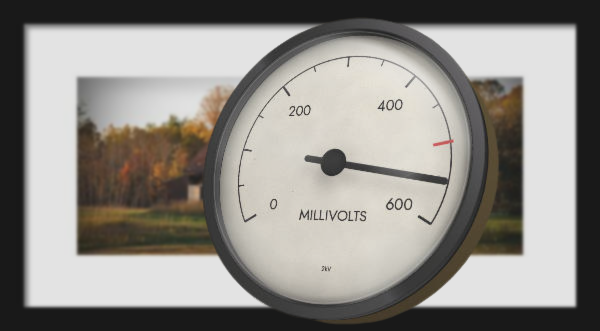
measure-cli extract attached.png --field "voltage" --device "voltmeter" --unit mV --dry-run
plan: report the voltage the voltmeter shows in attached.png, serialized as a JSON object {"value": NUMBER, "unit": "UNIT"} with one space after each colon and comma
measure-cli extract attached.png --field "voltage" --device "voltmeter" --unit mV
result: {"value": 550, "unit": "mV"}
